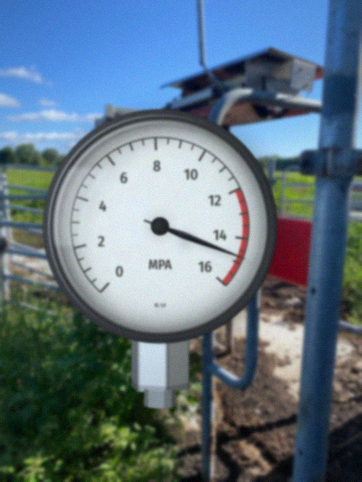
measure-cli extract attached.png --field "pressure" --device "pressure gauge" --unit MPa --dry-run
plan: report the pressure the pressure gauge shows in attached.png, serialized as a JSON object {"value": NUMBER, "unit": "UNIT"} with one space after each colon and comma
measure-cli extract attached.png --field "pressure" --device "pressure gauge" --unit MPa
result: {"value": 14.75, "unit": "MPa"}
